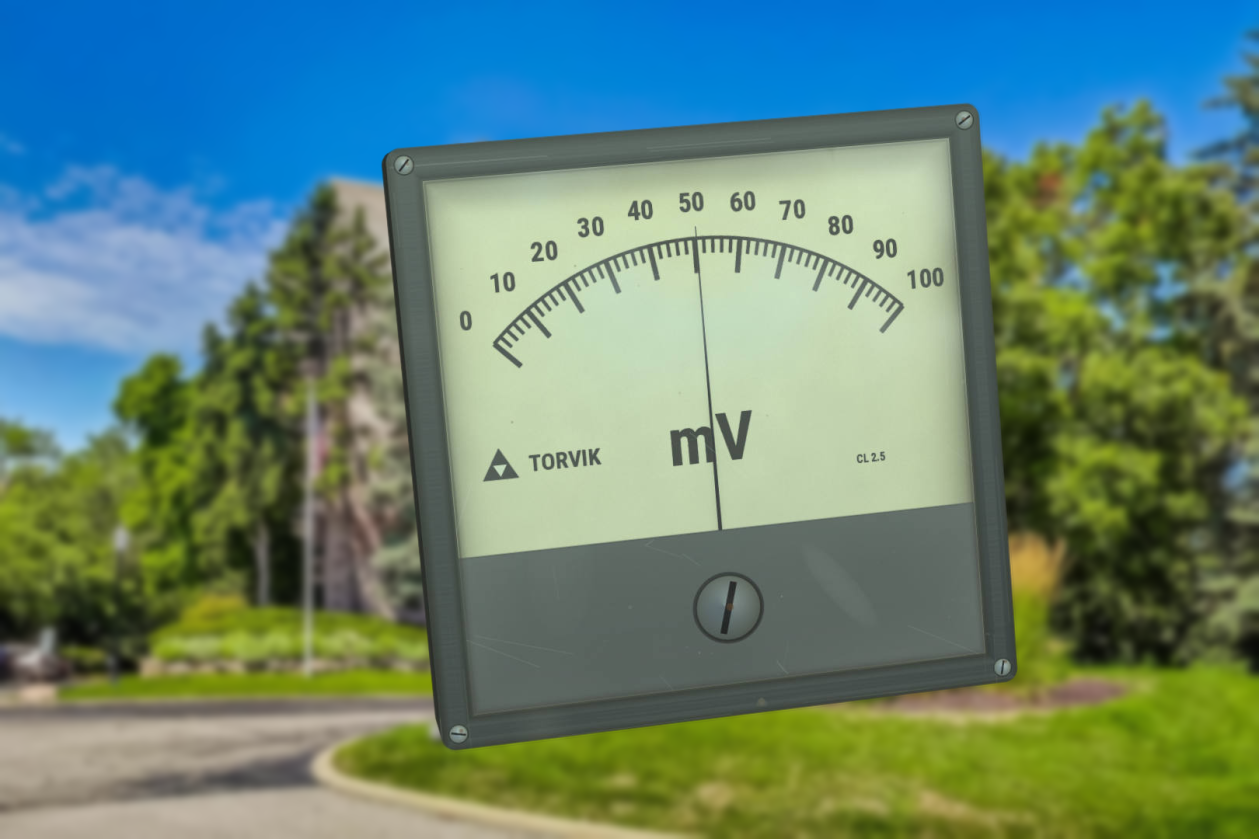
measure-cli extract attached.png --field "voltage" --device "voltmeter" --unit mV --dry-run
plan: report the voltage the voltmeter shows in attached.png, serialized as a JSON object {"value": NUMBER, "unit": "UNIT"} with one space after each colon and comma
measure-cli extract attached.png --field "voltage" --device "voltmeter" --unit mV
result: {"value": 50, "unit": "mV"}
